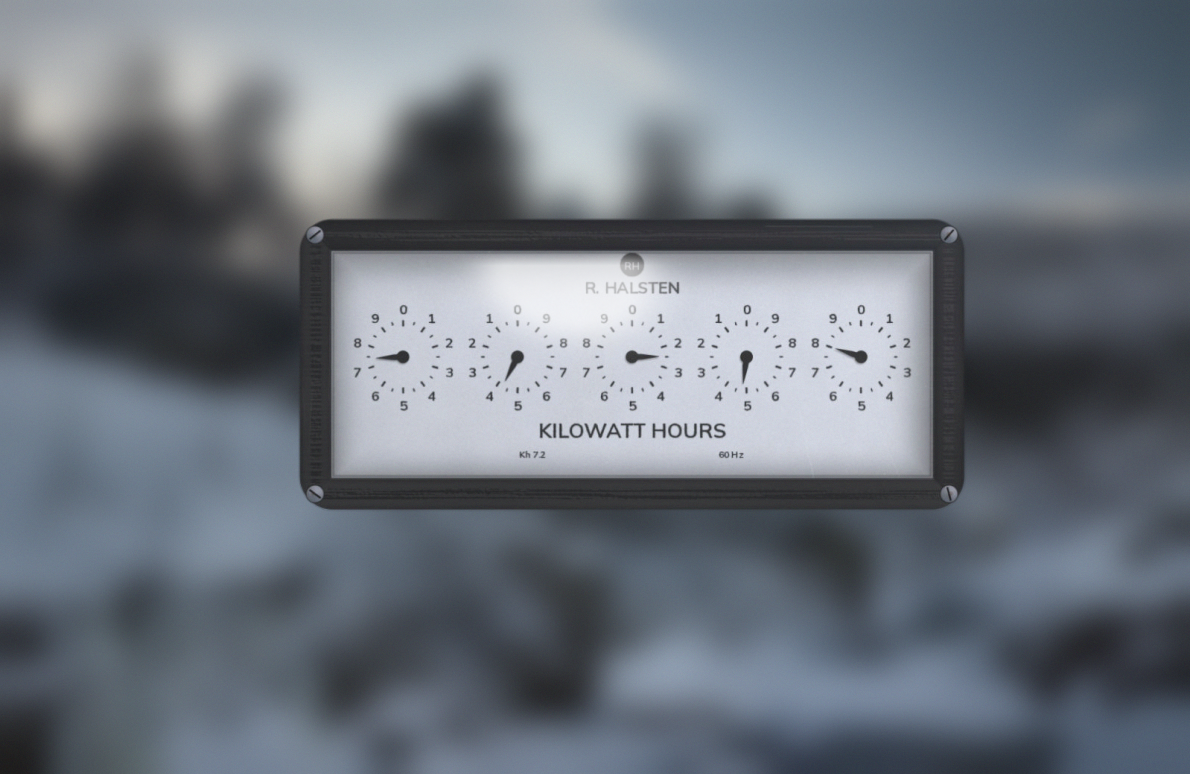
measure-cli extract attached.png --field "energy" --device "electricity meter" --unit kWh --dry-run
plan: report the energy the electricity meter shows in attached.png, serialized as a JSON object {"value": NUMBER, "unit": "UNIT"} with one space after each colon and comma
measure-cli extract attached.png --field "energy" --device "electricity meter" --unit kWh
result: {"value": 74248, "unit": "kWh"}
